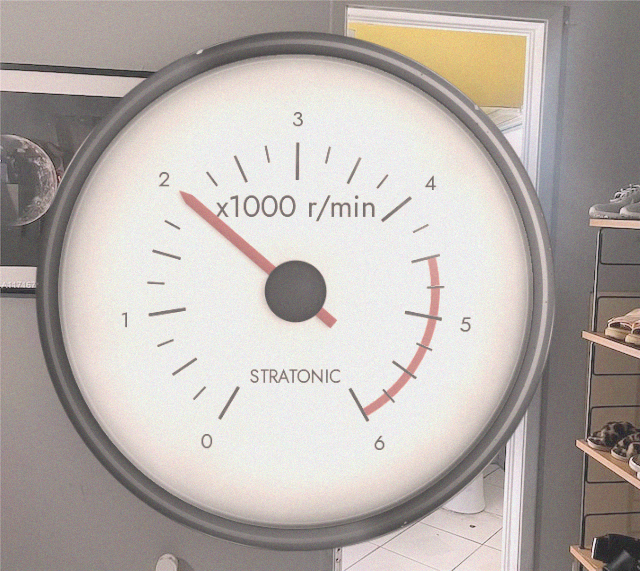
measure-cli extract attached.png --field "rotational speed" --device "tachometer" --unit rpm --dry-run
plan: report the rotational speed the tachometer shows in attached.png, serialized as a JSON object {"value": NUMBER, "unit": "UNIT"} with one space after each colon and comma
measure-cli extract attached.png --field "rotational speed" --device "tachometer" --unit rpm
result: {"value": 2000, "unit": "rpm"}
